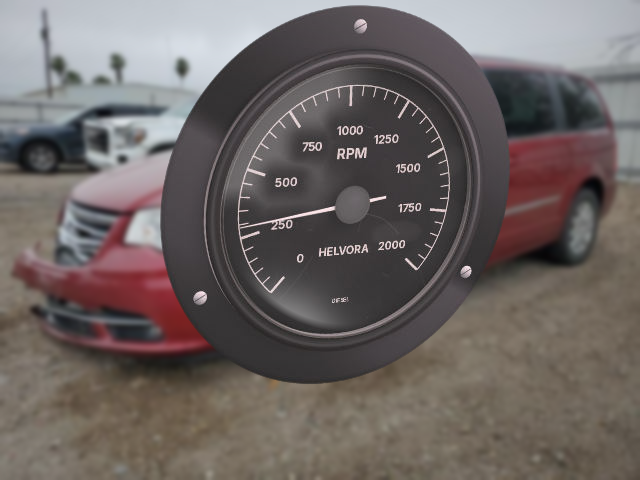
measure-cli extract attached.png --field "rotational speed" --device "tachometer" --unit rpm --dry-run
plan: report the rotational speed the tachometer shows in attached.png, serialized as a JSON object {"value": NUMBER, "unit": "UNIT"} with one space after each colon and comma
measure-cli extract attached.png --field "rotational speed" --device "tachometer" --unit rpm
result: {"value": 300, "unit": "rpm"}
